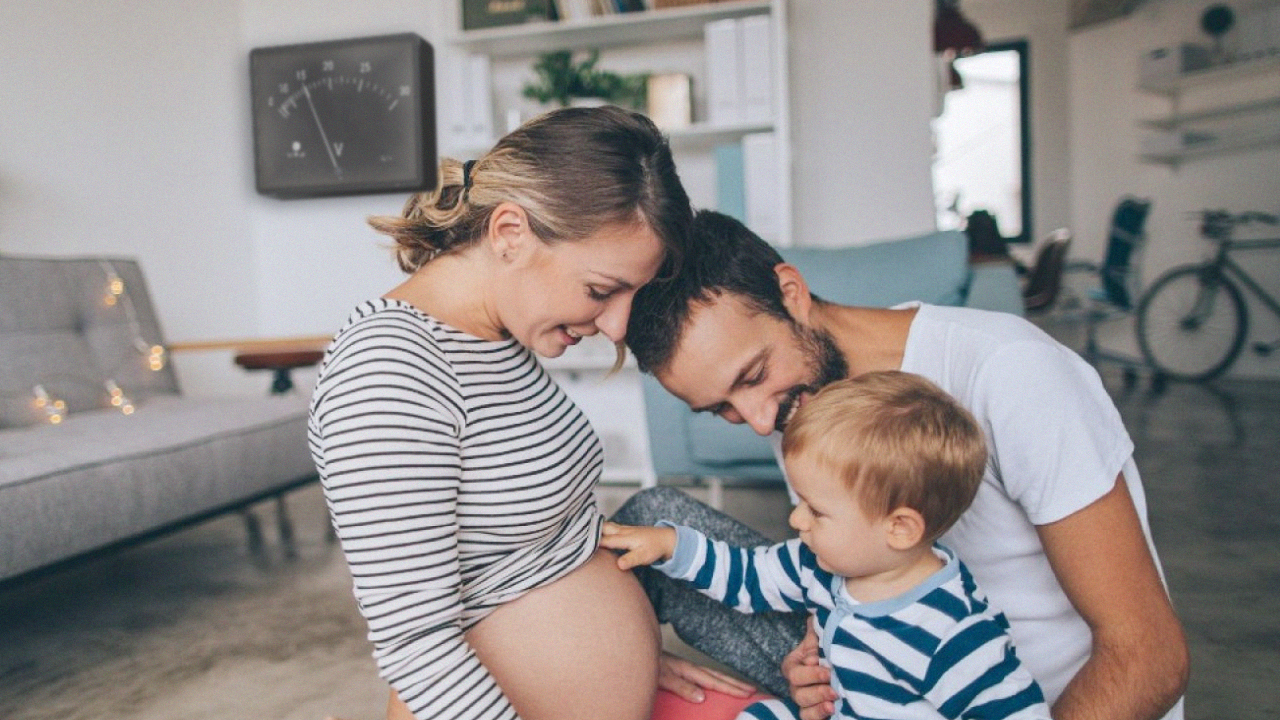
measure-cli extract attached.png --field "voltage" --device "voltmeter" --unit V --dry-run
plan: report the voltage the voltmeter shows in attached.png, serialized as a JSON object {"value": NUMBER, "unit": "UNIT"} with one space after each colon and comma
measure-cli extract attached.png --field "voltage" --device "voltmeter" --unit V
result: {"value": 15, "unit": "V"}
